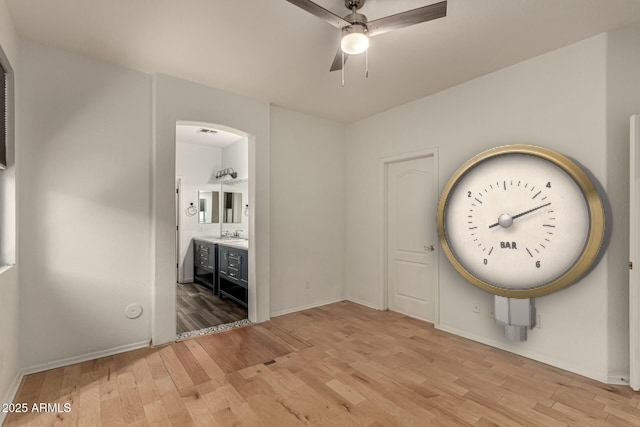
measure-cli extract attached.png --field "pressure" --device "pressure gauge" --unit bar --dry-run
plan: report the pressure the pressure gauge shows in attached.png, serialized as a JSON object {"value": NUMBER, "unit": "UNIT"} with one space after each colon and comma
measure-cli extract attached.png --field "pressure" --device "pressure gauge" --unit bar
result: {"value": 4.4, "unit": "bar"}
